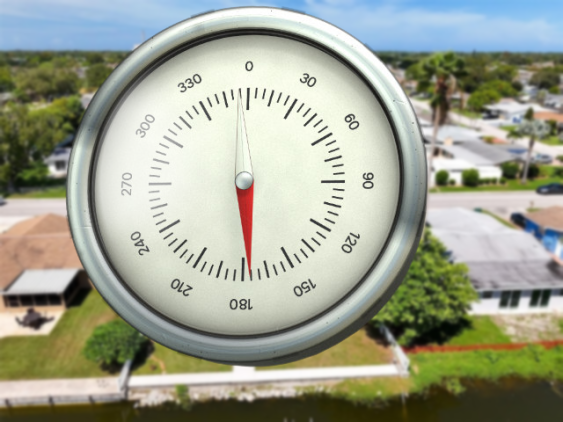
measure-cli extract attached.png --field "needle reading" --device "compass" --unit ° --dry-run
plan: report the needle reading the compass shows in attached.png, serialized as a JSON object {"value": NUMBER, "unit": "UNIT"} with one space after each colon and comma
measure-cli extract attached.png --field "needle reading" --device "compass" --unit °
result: {"value": 175, "unit": "°"}
